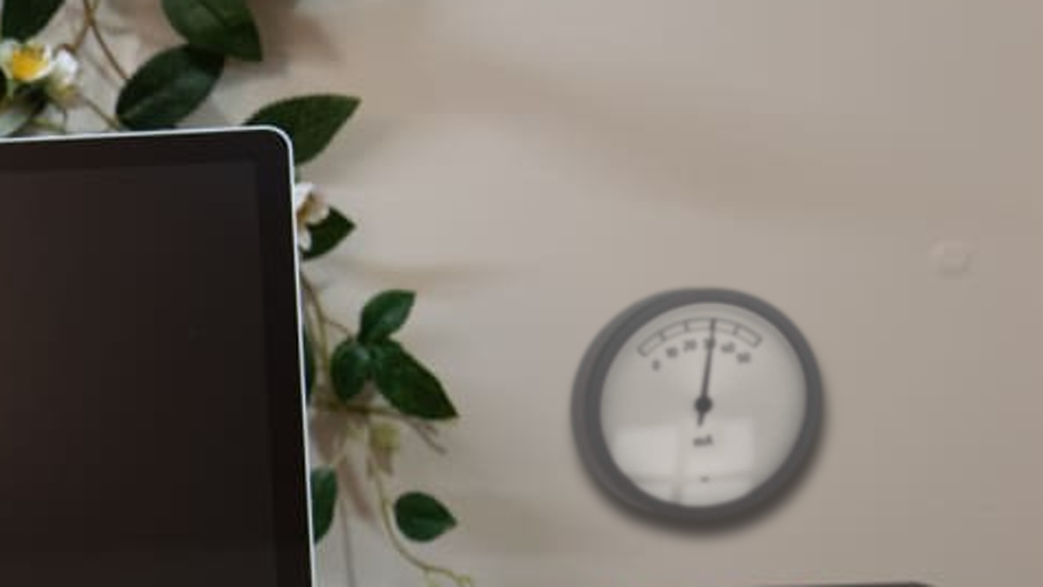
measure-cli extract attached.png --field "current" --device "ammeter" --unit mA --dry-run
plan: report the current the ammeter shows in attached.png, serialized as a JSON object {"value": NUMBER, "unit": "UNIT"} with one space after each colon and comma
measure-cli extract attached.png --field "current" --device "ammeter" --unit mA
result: {"value": 30, "unit": "mA"}
